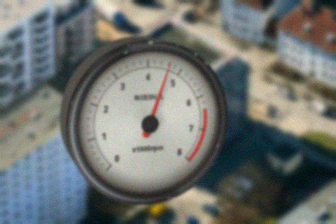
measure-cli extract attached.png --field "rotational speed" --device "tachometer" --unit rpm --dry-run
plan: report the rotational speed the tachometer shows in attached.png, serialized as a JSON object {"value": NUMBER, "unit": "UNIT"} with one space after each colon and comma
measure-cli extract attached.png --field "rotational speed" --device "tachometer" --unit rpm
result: {"value": 4600, "unit": "rpm"}
